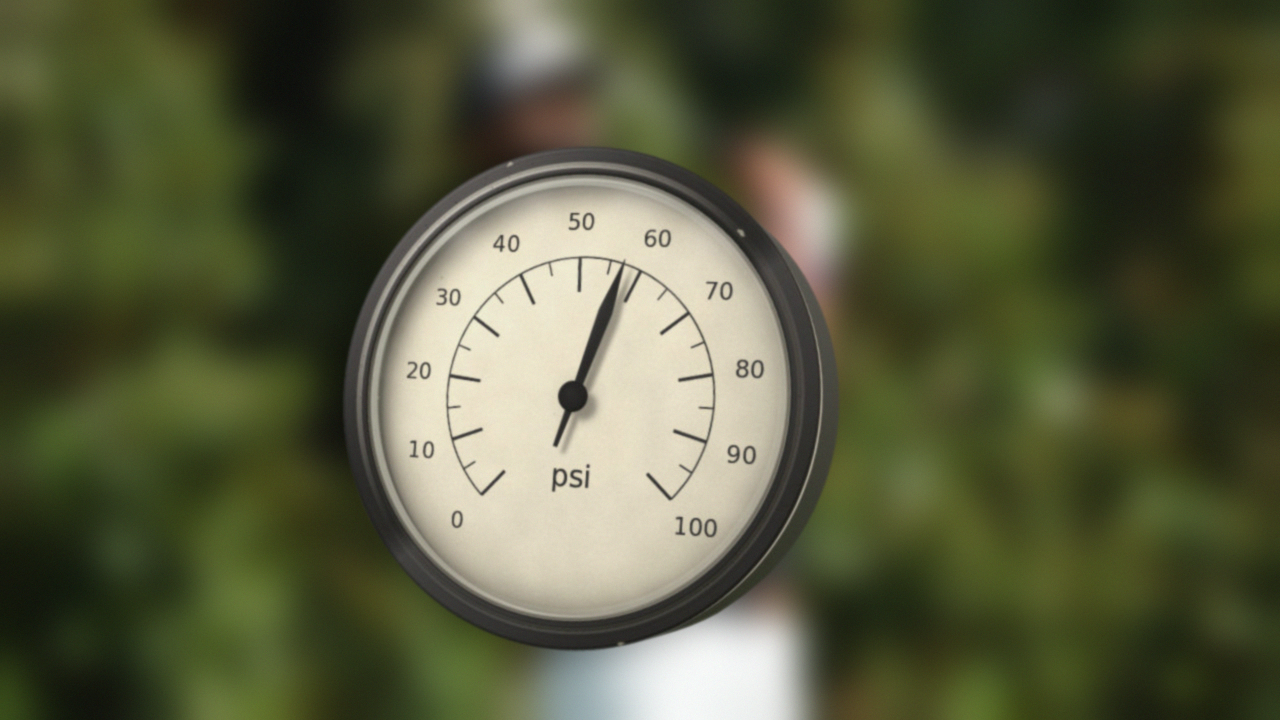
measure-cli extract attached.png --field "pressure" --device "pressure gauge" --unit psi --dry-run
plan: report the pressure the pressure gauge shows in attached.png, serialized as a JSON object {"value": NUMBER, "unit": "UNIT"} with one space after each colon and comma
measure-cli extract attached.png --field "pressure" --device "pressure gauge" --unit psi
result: {"value": 57.5, "unit": "psi"}
